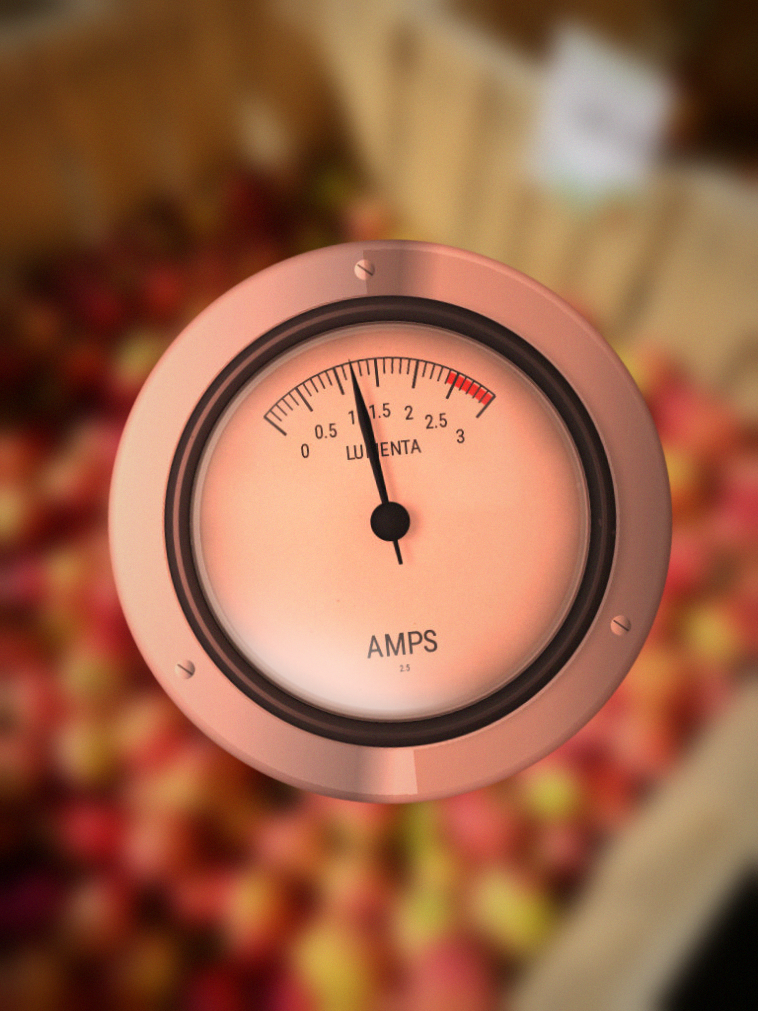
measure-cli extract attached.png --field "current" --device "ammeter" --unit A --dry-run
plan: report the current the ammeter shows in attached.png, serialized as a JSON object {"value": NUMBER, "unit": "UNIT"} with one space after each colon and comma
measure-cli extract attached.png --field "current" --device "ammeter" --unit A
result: {"value": 1.2, "unit": "A"}
